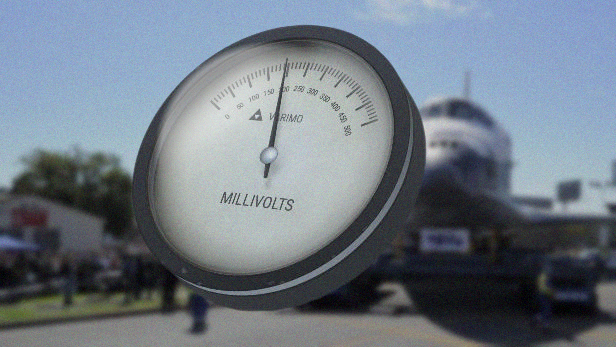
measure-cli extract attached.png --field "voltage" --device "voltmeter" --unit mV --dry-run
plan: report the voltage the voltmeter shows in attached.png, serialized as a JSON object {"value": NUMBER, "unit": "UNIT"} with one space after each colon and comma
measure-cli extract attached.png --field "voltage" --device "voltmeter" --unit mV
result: {"value": 200, "unit": "mV"}
